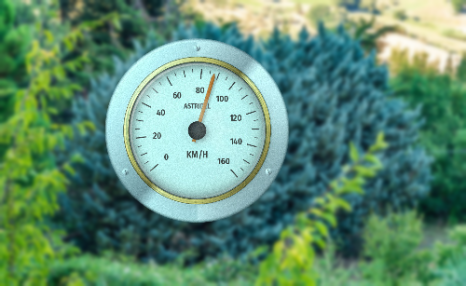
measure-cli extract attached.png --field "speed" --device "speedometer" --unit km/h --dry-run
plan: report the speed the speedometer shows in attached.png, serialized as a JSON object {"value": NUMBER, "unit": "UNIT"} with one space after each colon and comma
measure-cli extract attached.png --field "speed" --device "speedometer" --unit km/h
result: {"value": 87.5, "unit": "km/h"}
